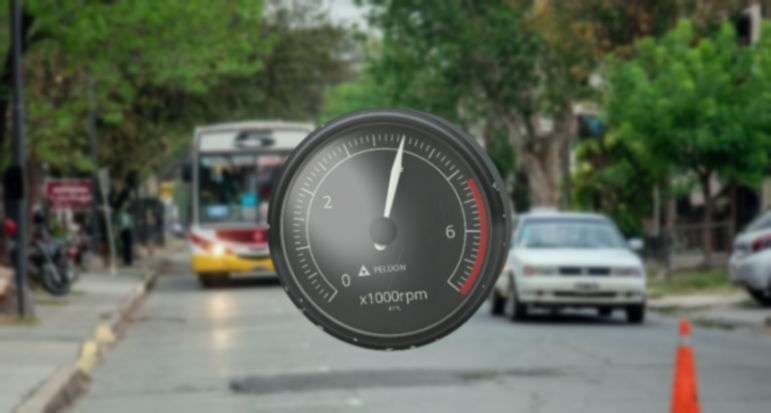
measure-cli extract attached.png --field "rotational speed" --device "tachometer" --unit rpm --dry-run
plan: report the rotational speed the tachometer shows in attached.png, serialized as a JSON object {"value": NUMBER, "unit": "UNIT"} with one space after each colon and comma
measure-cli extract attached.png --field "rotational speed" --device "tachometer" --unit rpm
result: {"value": 4000, "unit": "rpm"}
